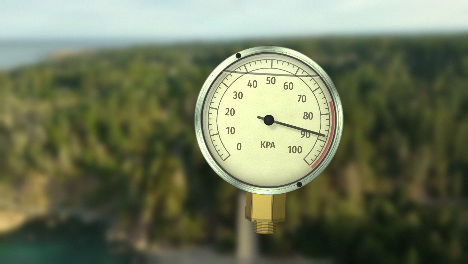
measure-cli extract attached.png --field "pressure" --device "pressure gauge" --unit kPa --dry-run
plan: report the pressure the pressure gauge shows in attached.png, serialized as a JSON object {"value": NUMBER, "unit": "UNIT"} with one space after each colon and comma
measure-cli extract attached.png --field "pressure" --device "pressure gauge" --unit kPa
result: {"value": 88, "unit": "kPa"}
